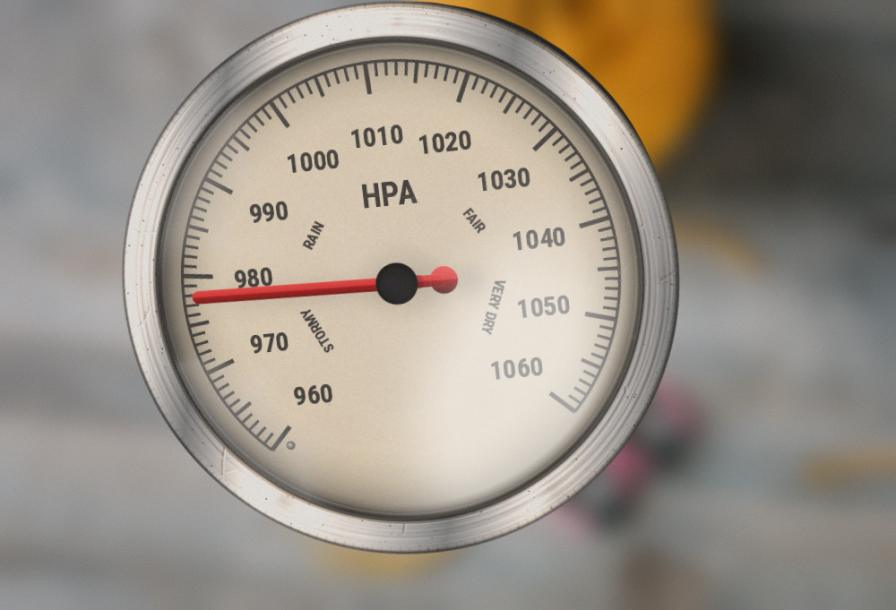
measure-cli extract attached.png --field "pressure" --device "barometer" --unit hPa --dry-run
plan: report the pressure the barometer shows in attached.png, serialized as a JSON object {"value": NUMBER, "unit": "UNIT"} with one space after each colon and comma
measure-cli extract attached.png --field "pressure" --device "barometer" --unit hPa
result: {"value": 978, "unit": "hPa"}
